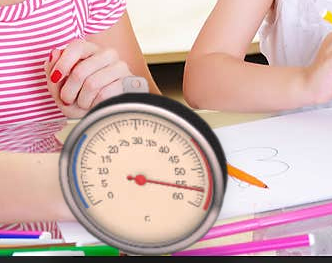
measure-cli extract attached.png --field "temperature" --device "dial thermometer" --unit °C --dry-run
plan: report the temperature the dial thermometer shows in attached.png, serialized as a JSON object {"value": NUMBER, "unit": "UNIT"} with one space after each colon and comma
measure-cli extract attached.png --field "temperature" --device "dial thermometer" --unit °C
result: {"value": 55, "unit": "°C"}
